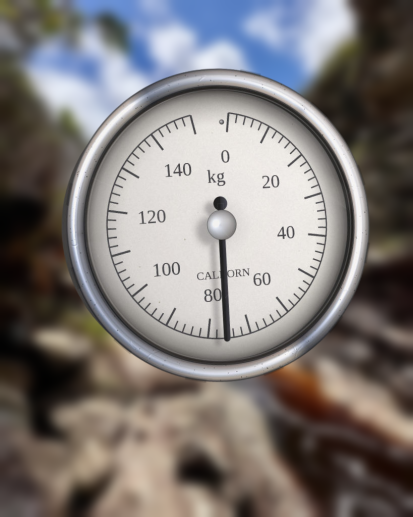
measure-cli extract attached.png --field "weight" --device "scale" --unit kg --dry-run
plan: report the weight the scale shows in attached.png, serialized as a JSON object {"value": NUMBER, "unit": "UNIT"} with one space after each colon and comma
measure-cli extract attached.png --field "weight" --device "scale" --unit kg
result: {"value": 76, "unit": "kg"}
